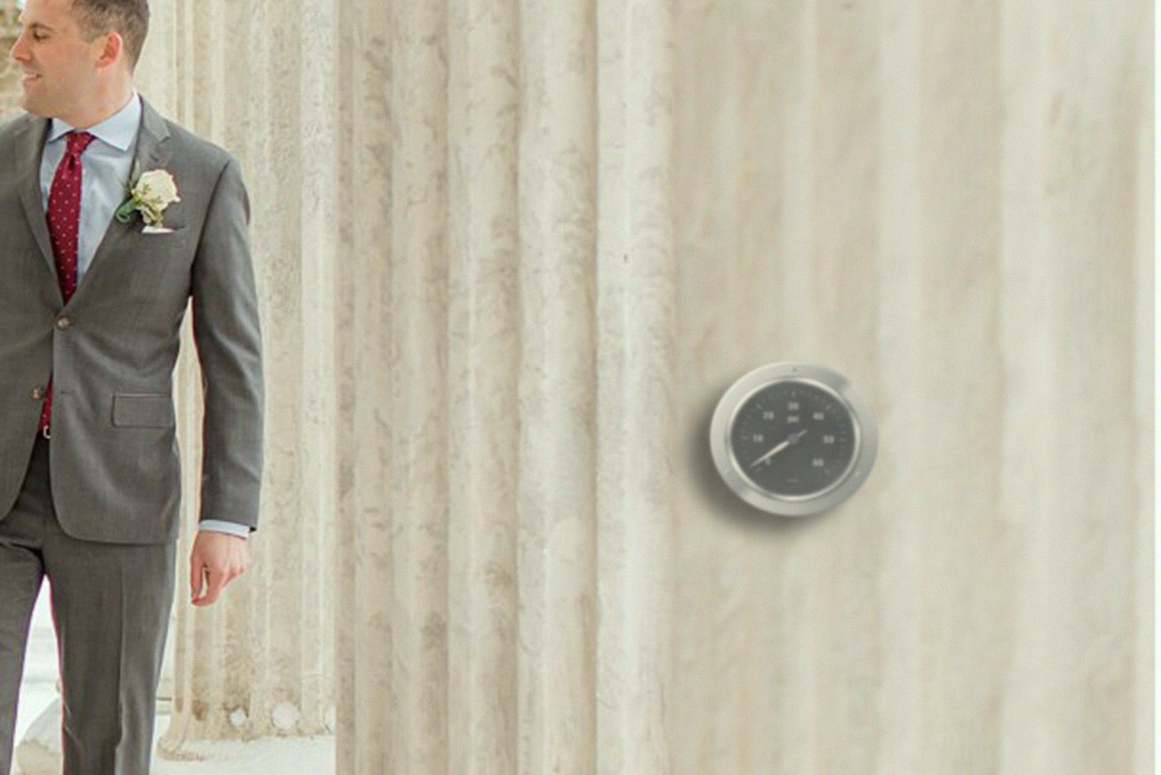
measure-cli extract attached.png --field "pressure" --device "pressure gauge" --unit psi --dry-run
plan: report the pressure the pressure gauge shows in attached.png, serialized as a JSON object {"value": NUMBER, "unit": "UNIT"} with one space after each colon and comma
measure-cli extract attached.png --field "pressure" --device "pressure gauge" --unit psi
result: {"value": 2, "unit": "psi"}
